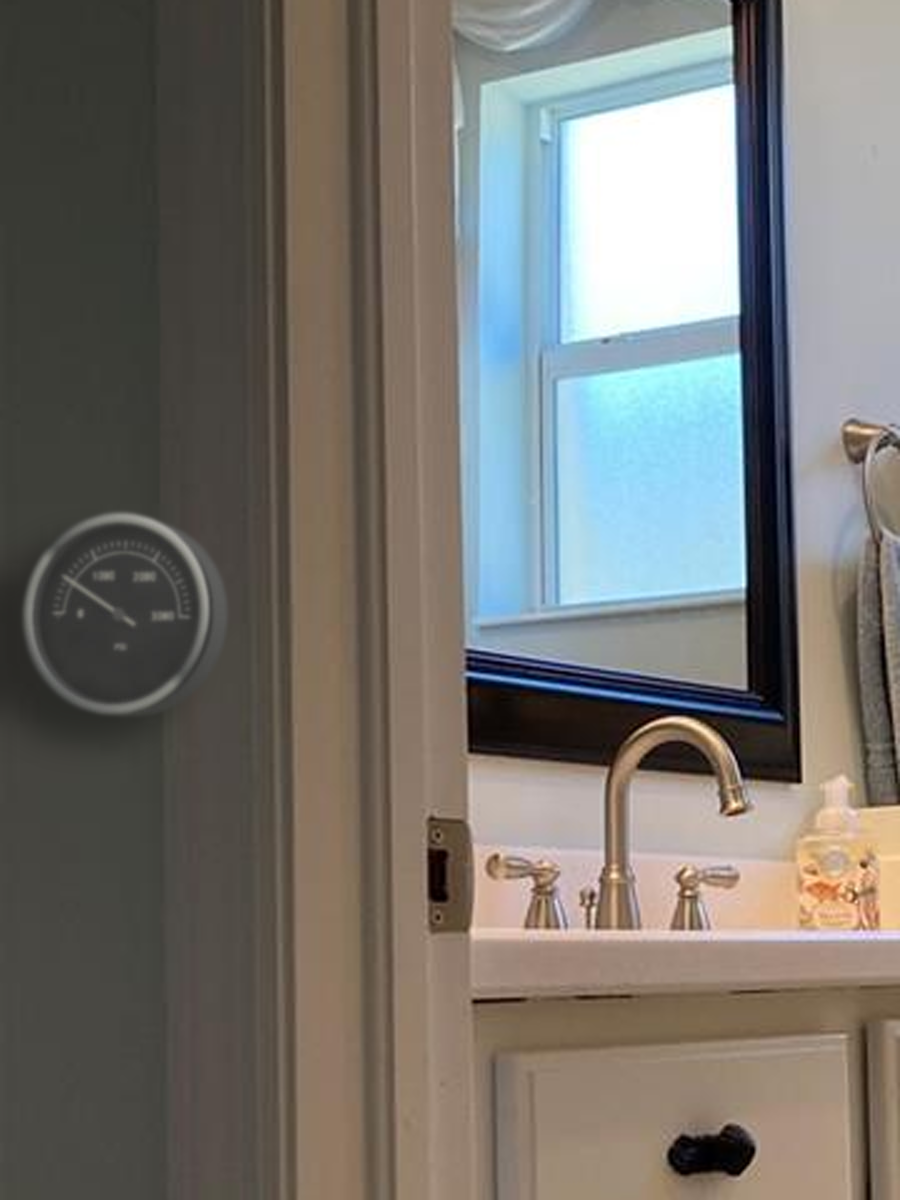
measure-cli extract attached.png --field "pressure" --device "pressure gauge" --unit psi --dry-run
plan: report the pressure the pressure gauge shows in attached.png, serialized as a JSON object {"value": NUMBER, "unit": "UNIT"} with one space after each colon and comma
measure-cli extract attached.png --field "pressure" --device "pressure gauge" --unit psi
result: {"value": 500, "unit": "psi"}
